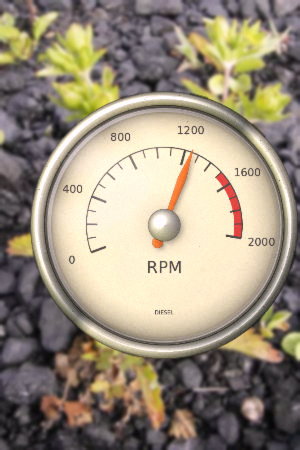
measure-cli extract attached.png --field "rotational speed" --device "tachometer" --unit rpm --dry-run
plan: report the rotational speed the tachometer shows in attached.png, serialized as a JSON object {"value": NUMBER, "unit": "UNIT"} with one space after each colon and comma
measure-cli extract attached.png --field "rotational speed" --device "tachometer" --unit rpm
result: {"value": 1250, "unit": "rpm"}
